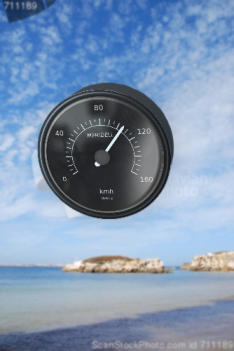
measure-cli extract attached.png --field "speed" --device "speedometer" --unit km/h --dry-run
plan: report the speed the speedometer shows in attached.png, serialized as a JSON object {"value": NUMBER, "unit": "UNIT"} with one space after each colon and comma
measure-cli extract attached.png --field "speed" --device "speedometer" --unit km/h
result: {"value": 105, "unit": "km/h"}
